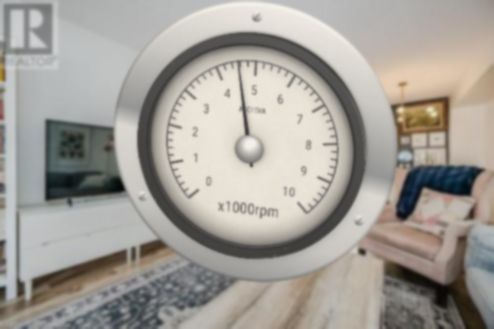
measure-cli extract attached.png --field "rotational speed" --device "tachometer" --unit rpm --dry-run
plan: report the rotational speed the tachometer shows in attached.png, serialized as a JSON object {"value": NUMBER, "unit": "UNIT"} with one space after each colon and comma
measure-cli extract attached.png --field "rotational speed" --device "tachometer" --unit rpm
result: {"value": 4600, "unit": "rpm"}
